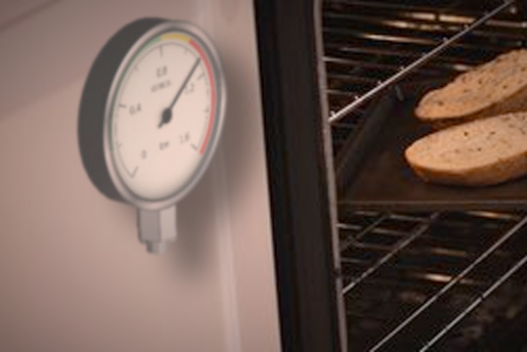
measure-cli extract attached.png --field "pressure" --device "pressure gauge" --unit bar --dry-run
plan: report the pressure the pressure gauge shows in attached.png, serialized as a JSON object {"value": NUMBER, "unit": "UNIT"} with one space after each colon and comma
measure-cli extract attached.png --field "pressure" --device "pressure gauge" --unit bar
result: {"value": 1.1, "unit": "bar"}
